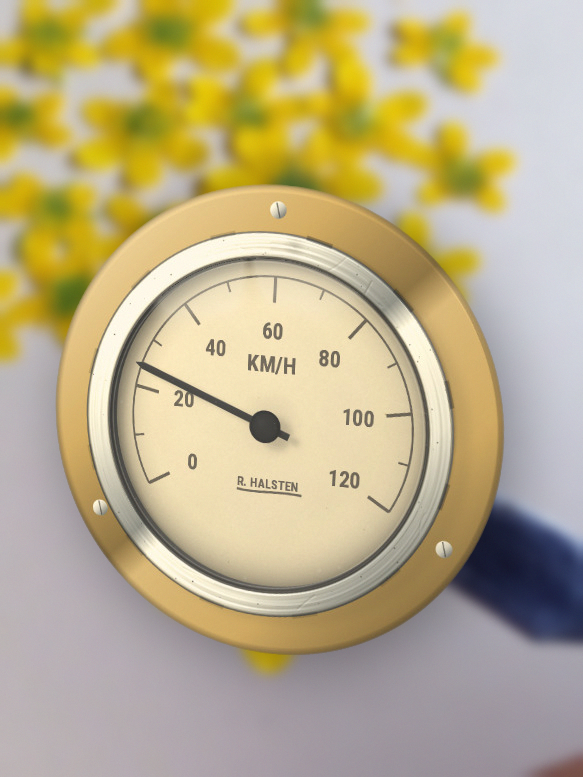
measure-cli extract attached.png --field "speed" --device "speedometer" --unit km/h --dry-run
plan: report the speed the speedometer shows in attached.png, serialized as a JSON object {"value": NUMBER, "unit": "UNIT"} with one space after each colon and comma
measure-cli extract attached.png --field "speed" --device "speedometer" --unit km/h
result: {"value": 25, "unit": "km/h"}
